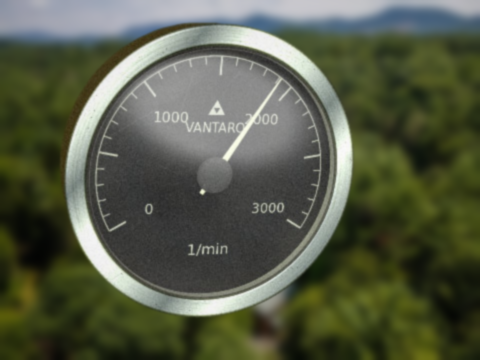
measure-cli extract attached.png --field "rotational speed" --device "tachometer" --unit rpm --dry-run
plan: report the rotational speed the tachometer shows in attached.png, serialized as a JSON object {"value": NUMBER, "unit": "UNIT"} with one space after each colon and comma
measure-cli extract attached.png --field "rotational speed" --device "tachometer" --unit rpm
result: {"value": 1900, "unit": "rpm"}
